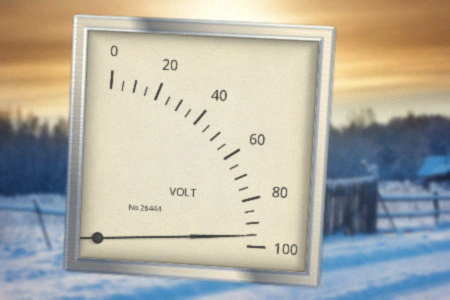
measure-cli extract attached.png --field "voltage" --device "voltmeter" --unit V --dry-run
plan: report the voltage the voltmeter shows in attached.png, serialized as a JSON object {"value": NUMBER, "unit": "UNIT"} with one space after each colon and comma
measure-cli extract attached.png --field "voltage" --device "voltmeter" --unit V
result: {"value": 95, "unit": "V"}
